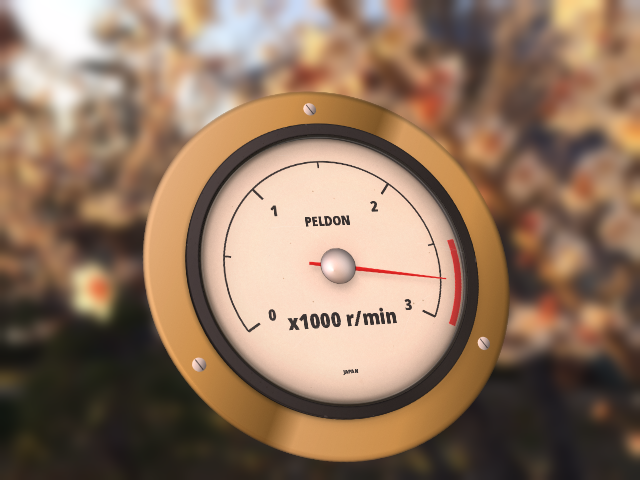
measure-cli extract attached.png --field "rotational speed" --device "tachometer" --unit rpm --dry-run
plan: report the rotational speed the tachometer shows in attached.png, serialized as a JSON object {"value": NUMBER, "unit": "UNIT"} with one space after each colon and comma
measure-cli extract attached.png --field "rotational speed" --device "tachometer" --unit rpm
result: {"value": 2750, "unit": "rpm"}
